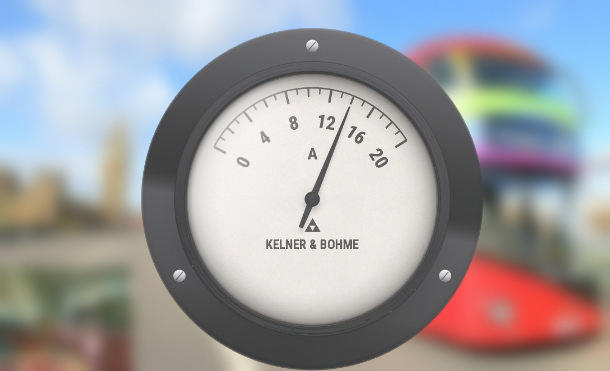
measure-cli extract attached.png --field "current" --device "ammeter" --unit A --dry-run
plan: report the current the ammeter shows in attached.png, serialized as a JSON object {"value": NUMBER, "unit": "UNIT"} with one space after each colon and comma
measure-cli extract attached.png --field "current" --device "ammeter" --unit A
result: {"value": 14, "unit": "A"}
